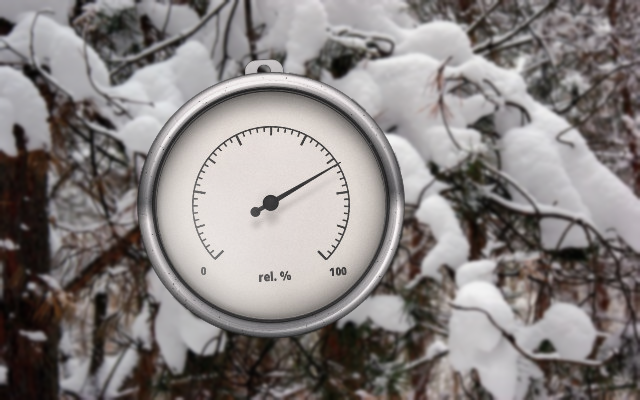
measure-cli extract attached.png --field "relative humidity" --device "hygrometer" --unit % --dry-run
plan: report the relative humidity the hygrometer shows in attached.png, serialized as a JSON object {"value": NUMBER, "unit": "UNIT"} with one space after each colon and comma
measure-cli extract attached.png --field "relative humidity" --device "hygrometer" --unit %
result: {"value": 72, "unit": "%"}
